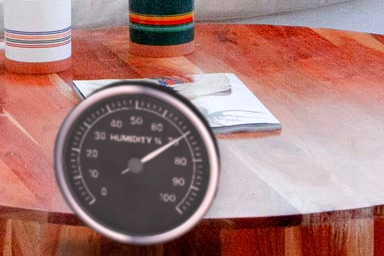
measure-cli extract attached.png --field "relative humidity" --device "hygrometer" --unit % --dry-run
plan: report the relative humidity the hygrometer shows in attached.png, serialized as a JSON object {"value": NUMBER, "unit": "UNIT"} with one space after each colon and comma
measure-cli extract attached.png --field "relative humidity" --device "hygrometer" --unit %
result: {"value": 70, "unit": "%"}
